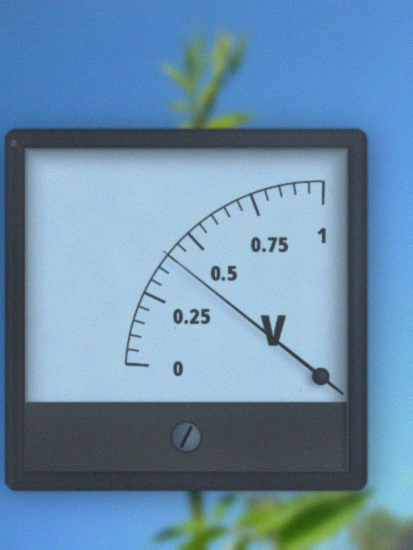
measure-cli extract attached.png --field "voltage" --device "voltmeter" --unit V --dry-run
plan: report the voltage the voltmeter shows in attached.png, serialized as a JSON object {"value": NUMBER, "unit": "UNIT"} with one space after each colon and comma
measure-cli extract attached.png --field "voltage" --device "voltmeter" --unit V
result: {"value": 0.4, "unit": "V"}
